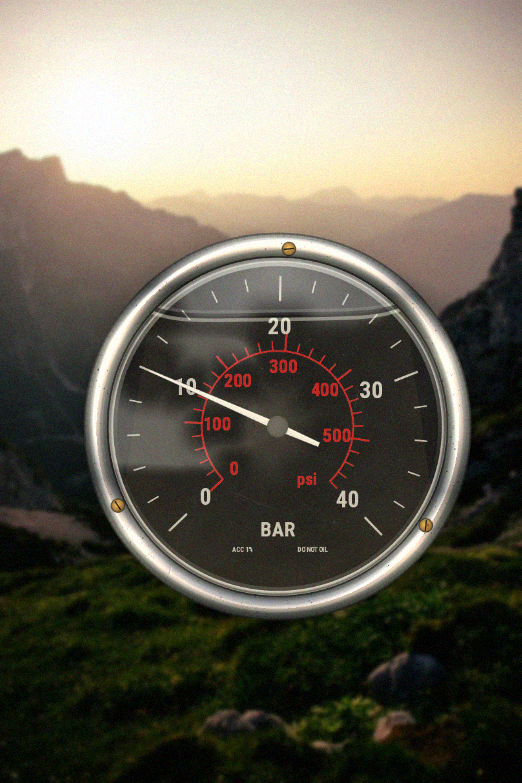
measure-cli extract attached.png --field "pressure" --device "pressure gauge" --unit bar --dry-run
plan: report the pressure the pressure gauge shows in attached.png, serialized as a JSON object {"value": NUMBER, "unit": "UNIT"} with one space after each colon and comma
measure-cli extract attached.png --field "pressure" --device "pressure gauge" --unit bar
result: {"value": 10, "unit": "bar"}
